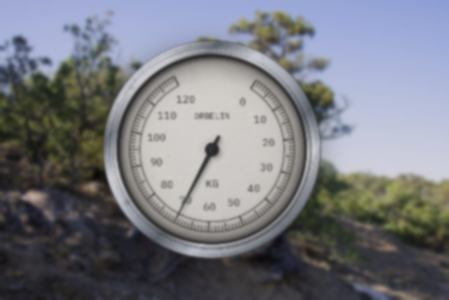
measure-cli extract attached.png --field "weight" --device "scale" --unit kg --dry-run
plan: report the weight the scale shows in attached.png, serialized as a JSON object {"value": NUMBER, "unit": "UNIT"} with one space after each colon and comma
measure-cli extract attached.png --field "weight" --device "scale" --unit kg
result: {"value": 70, "unit": "kg"}
